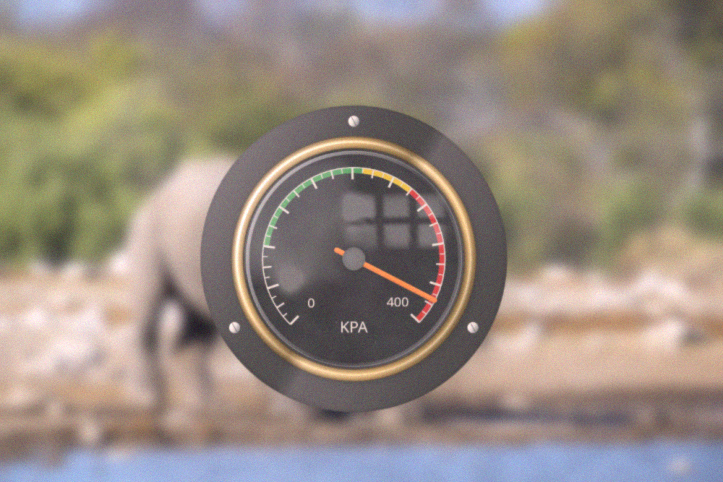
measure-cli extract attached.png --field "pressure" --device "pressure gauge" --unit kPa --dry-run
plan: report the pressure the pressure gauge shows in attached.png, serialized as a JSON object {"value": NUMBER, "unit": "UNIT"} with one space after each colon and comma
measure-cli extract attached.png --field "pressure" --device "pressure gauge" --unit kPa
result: {"value": 375, "unit": "kPa"}
